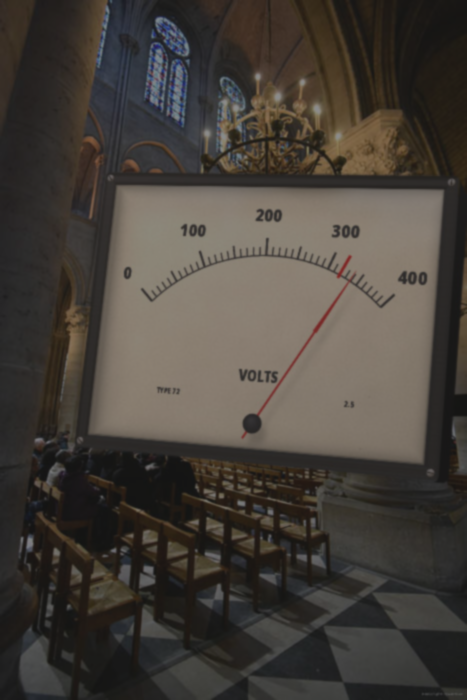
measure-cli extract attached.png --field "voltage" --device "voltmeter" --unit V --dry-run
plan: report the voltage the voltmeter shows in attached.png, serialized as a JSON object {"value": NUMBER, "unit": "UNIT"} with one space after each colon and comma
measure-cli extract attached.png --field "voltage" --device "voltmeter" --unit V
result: {"value": 340, "unit": "V"}
